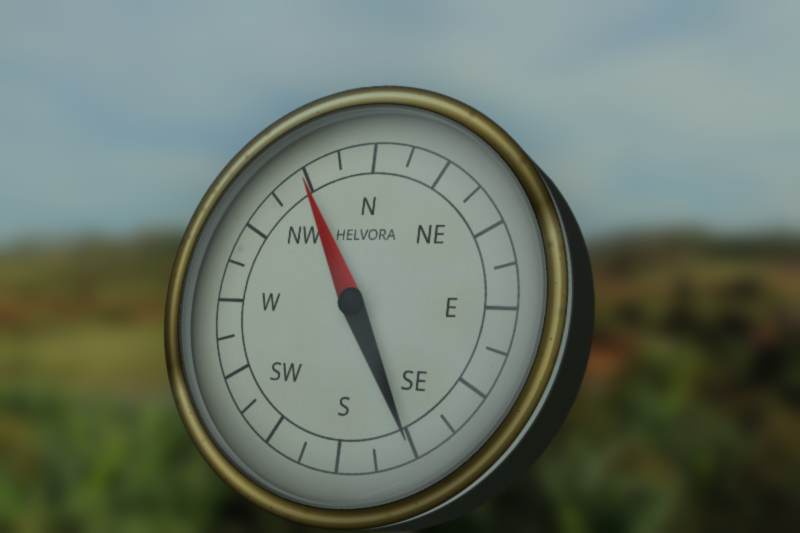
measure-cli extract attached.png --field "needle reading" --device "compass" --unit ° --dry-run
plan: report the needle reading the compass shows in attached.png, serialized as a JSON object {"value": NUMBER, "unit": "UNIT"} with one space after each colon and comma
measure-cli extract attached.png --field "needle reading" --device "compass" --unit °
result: {"value": 330, "unit": "°"}
